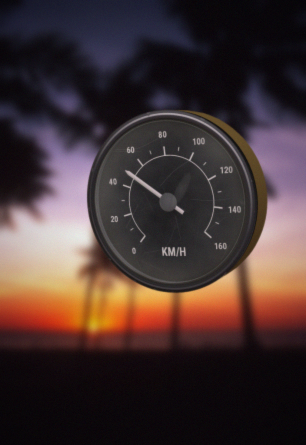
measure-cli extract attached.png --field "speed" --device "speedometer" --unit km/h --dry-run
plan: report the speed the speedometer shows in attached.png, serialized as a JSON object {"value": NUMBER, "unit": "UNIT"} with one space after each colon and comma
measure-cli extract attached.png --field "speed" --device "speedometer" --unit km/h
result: {"value": 50, "unit": "km/h"}
